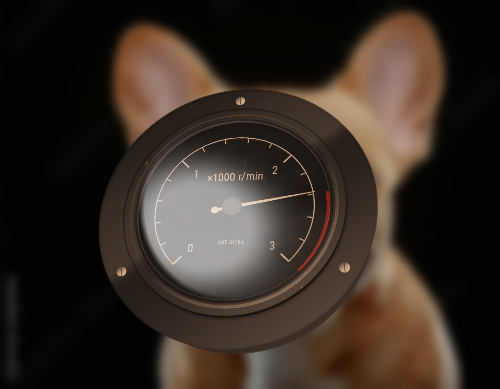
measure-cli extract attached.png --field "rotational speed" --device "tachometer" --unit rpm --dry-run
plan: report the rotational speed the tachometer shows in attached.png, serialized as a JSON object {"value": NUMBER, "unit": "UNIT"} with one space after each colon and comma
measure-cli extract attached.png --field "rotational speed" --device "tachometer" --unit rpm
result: {"value": 2400, "unit": "rpm"}
